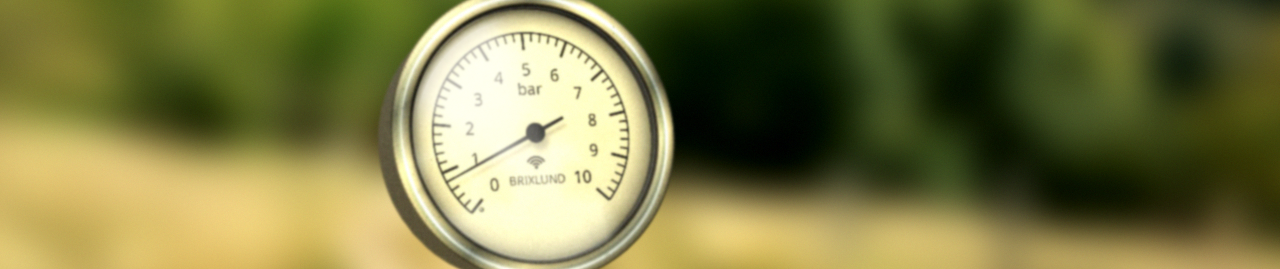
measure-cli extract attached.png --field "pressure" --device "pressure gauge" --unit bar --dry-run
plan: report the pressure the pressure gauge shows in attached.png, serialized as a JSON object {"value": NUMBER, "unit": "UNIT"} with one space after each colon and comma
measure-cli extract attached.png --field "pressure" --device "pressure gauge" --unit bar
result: {"value": 0.8, "unit": "bar"}
